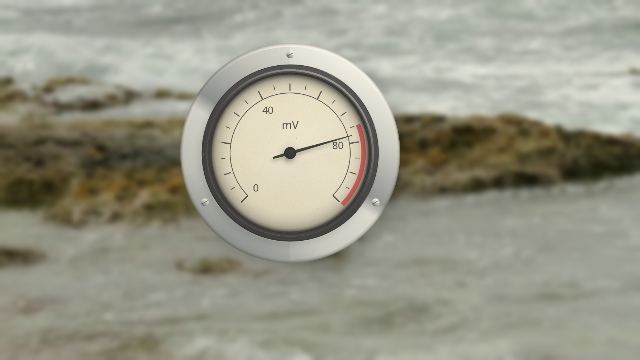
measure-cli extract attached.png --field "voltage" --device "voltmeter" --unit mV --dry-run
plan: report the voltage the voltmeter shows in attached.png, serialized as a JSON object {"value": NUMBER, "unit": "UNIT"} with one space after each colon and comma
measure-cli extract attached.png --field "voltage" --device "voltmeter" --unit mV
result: {"value": 77.5, "unit": "mV"}
